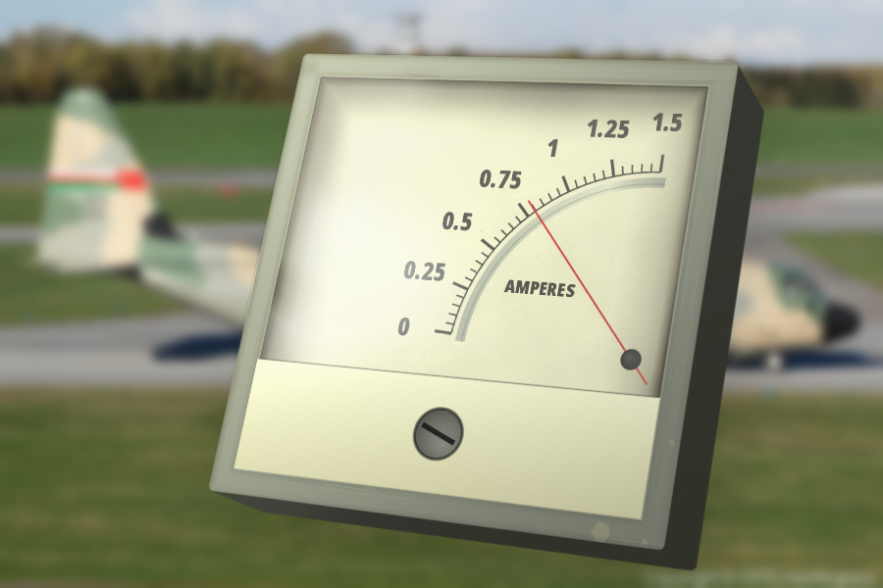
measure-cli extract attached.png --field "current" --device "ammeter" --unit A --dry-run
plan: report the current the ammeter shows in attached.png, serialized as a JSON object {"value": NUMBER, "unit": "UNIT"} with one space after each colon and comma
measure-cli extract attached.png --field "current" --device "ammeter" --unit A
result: {"value": 0.8, "unit": "A"}
